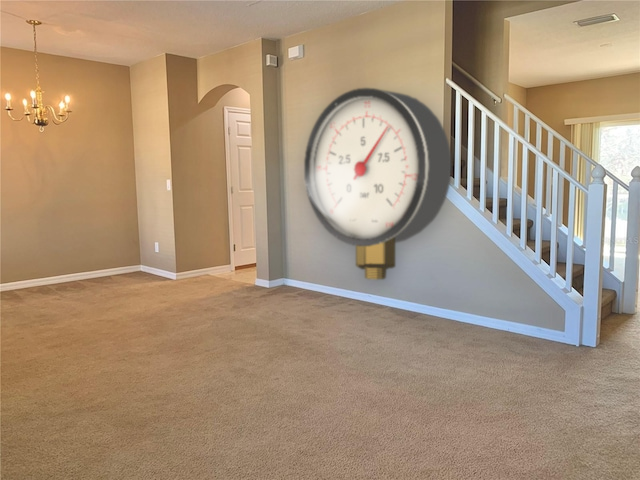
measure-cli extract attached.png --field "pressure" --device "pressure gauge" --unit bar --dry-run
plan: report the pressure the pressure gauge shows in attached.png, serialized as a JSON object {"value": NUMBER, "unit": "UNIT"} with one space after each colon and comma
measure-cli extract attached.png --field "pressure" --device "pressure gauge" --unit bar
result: {"value": 6.5, "unit": "bar"}
